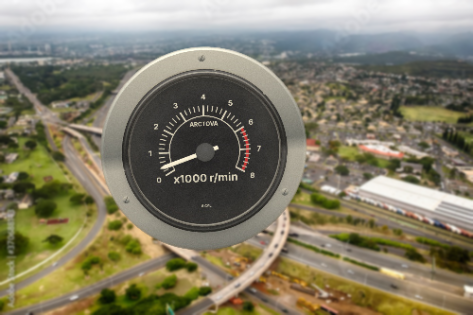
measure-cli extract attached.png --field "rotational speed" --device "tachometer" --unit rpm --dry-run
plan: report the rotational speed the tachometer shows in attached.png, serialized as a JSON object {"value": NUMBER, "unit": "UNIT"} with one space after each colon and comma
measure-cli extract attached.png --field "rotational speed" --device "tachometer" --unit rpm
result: {"value": 400, "unit": "rpm"}
